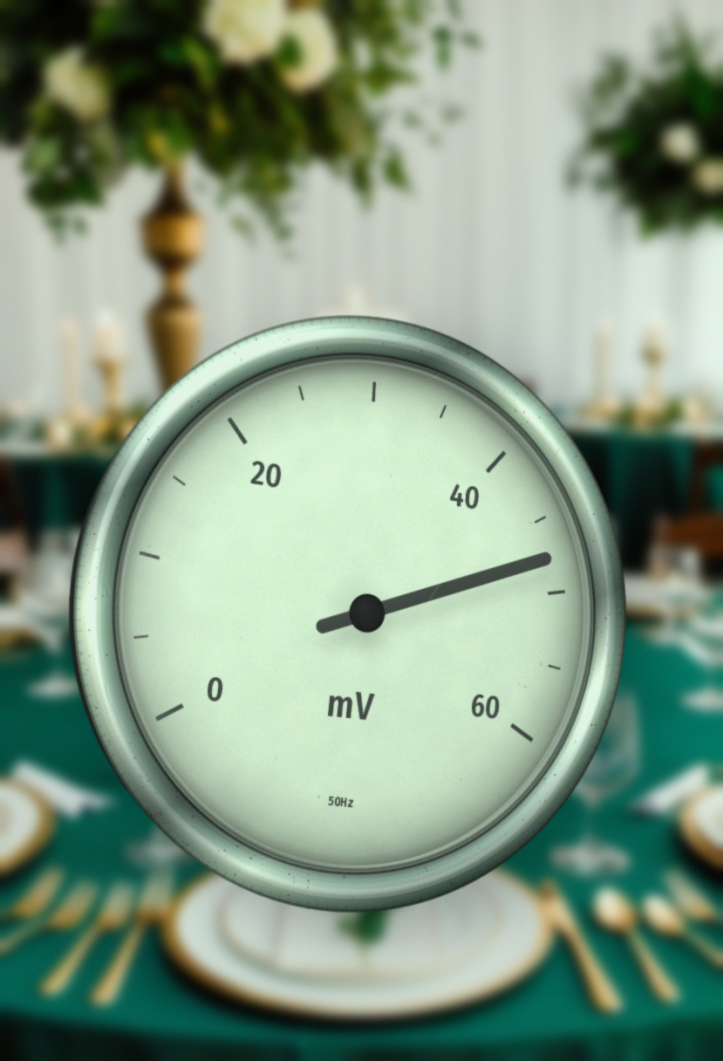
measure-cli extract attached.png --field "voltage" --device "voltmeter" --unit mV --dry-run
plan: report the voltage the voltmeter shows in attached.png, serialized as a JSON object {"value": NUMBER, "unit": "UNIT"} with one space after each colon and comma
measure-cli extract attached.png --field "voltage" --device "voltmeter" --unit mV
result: {"value": 47.5, "unit": "mV"}
